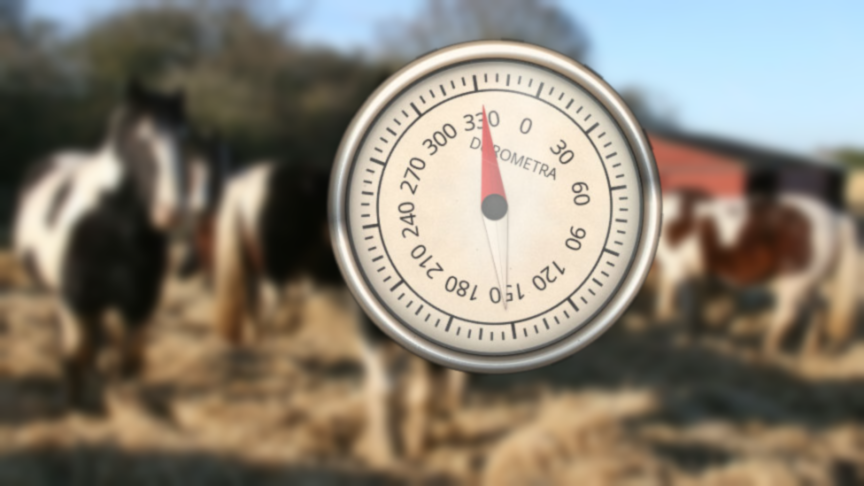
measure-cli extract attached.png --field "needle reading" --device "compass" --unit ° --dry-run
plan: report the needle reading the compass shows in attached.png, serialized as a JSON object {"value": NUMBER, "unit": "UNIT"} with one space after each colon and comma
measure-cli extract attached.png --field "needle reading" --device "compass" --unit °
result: {"value": 332.5, "unit": "°"}
